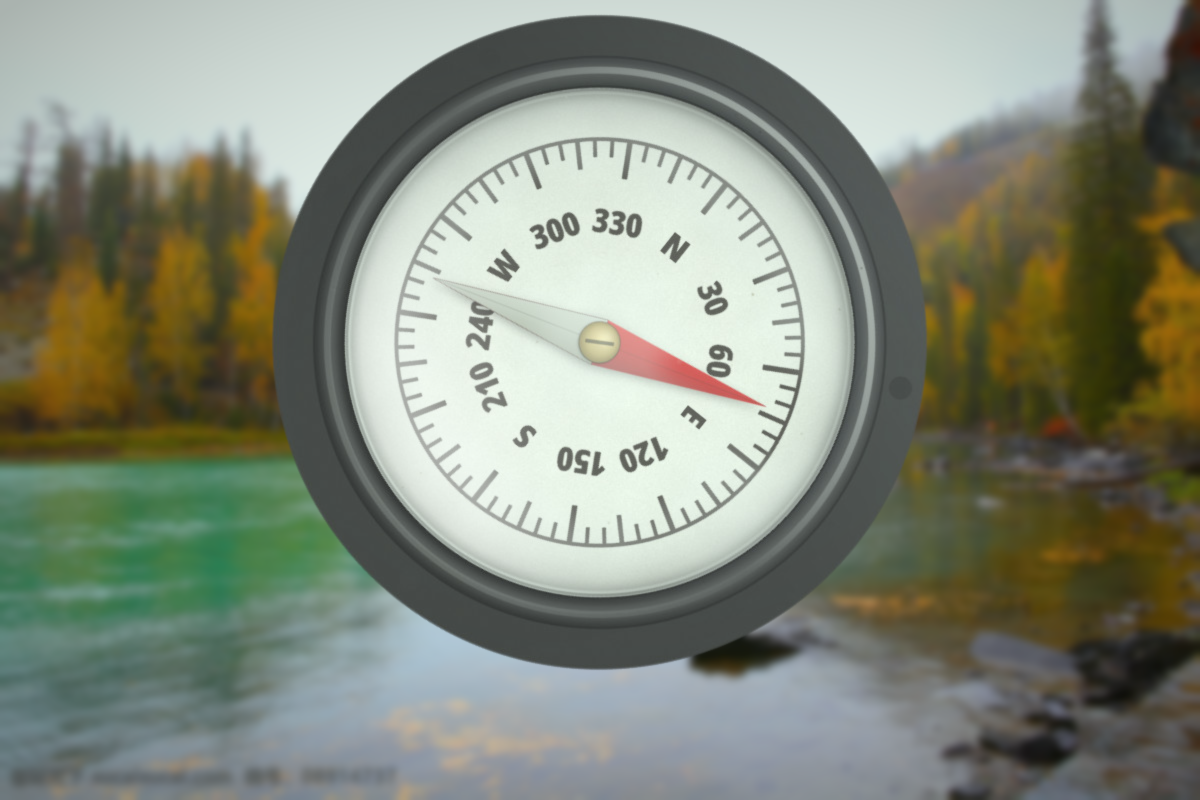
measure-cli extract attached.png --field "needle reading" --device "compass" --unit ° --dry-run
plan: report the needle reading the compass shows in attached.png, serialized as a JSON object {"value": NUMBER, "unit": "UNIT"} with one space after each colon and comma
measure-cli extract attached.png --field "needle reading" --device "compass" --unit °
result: {"value": 72.5, "unit": "°"}
